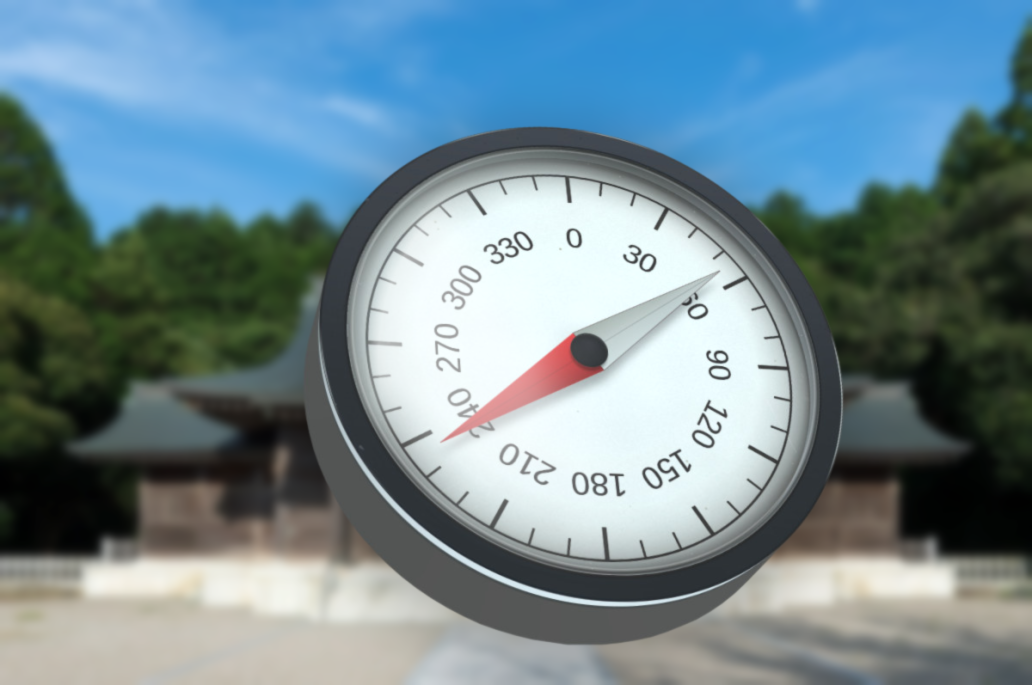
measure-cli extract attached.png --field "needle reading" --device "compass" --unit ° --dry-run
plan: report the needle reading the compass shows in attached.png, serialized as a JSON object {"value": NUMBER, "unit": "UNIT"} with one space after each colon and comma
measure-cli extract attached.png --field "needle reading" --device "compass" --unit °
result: {"value": 235, "unit": "°"}
